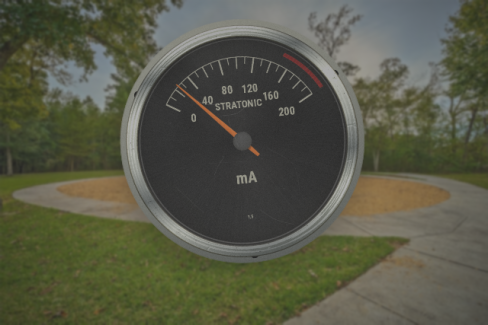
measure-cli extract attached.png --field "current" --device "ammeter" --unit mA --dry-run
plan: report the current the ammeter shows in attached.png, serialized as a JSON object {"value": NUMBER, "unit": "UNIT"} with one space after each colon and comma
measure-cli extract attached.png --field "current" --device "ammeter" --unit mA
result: {"value": 25, "unit": "mA"}
